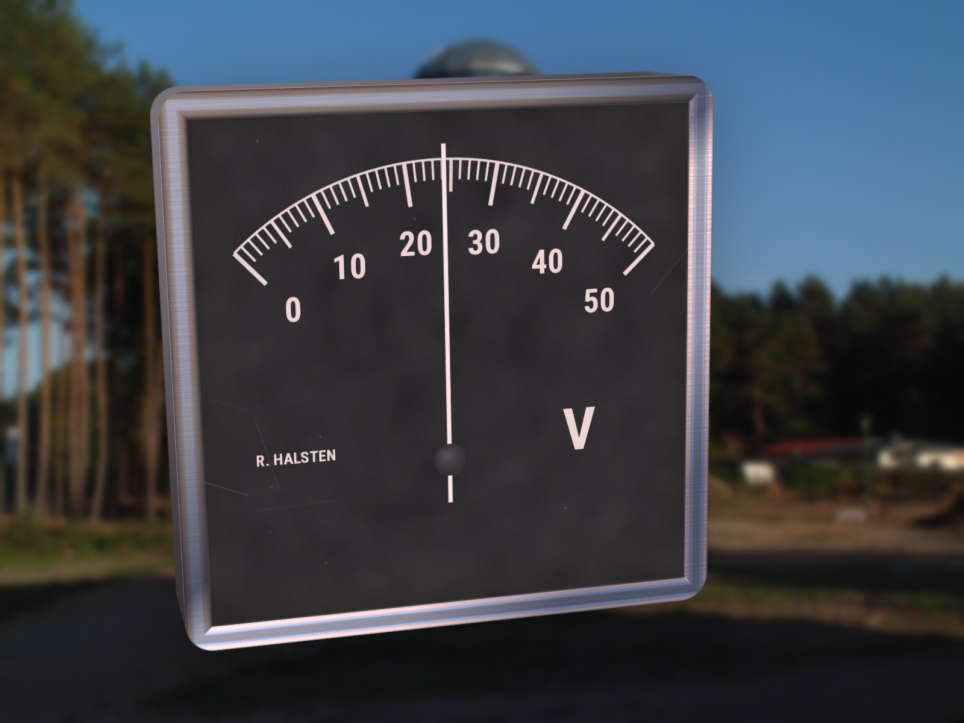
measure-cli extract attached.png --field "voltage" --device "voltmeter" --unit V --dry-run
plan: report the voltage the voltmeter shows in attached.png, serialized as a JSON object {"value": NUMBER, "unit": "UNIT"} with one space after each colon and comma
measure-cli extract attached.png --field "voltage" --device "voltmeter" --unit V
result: {"value": 24, "unit": "V"}
